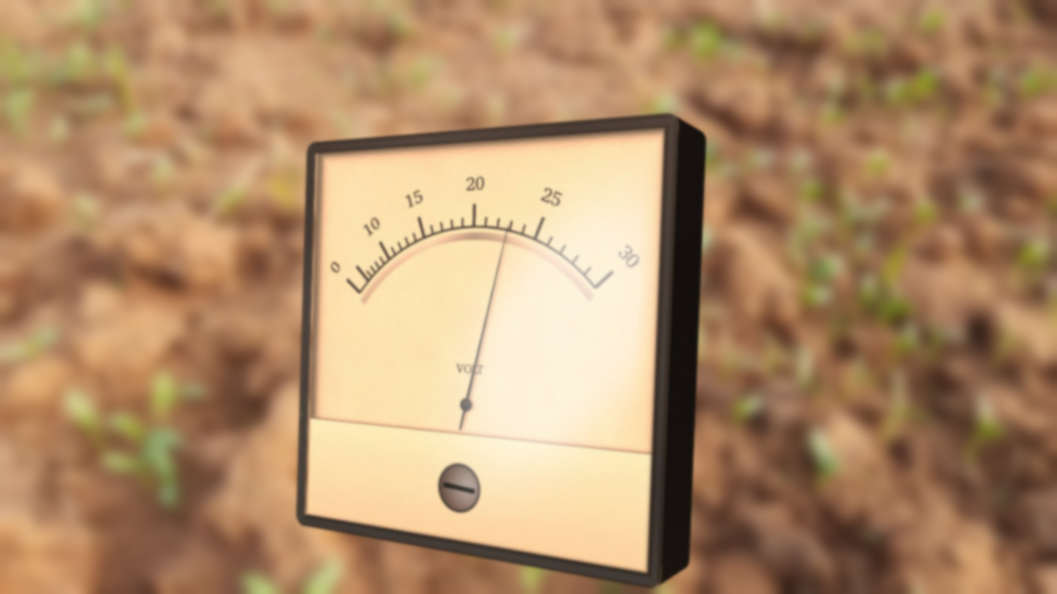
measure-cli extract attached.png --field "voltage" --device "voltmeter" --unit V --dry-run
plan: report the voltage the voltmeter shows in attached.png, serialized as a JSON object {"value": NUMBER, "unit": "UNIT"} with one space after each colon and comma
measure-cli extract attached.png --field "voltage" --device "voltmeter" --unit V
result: {"value": 23, "unit": "V"}
